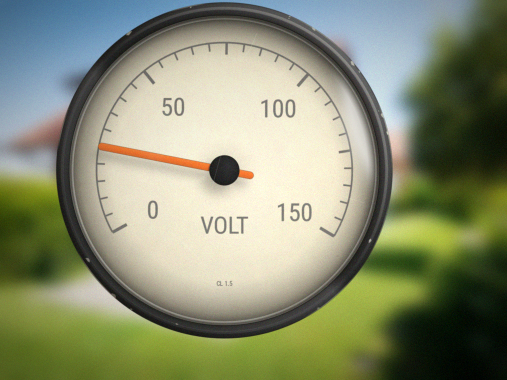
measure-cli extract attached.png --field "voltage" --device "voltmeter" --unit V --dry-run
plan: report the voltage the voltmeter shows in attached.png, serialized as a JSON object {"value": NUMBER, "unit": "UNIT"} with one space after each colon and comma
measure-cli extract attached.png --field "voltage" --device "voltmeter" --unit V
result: {"value": 25, "unit": "V"}
